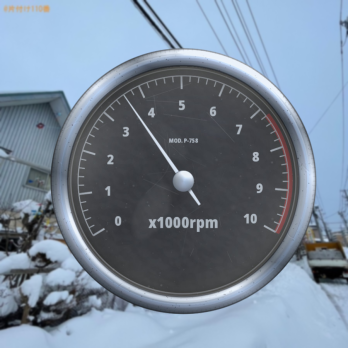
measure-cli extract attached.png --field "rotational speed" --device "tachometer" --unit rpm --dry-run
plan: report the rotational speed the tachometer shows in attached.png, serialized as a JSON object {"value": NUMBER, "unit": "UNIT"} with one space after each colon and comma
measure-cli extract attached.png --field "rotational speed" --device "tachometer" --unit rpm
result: {"value": 3600, "unit": "rpm"}
